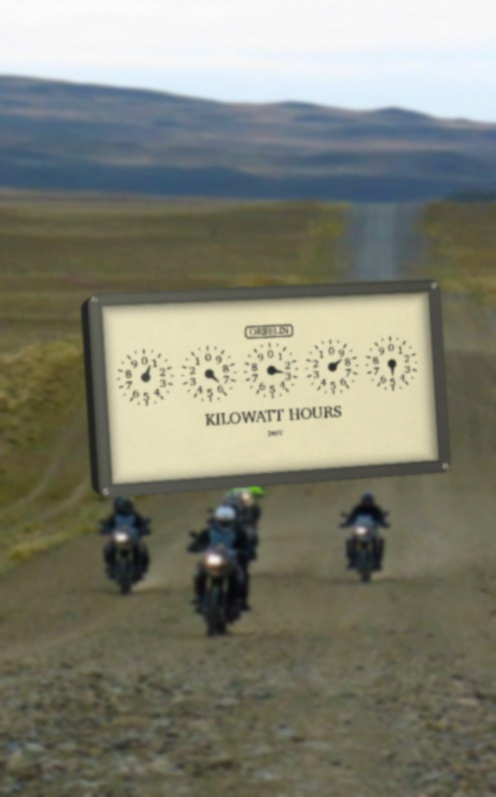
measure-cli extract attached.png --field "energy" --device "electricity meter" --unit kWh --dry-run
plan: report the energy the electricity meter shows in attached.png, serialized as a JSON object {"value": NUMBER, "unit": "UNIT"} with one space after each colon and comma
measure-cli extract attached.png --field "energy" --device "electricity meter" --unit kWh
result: {"value": 6285, "unit": "kWh"}
